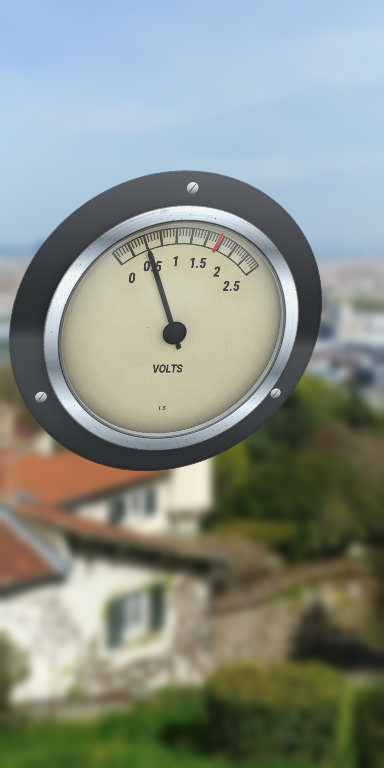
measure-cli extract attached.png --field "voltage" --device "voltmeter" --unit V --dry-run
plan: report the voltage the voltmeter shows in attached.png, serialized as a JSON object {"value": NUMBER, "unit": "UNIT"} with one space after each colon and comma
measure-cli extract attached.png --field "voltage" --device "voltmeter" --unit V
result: {"value": 0.5, "unit": "V"}
